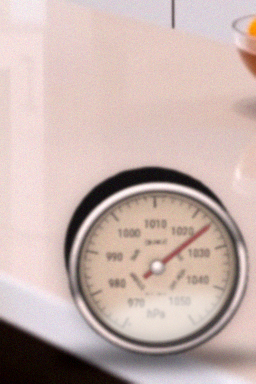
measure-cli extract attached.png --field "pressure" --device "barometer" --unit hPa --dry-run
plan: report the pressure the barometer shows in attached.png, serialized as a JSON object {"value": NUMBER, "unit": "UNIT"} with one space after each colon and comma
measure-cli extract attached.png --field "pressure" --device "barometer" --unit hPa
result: {"value": 1024, "unit": "hPa"}
